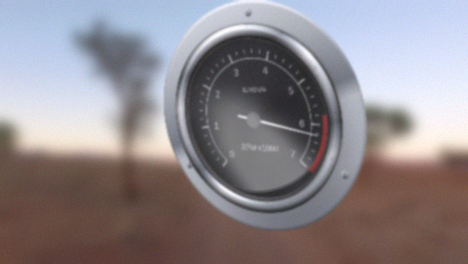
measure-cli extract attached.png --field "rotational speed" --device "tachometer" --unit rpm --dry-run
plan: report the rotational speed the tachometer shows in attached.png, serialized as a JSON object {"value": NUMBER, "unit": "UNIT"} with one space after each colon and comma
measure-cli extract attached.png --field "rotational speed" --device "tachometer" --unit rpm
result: {"value": 6200, "unit": "rpm"}
